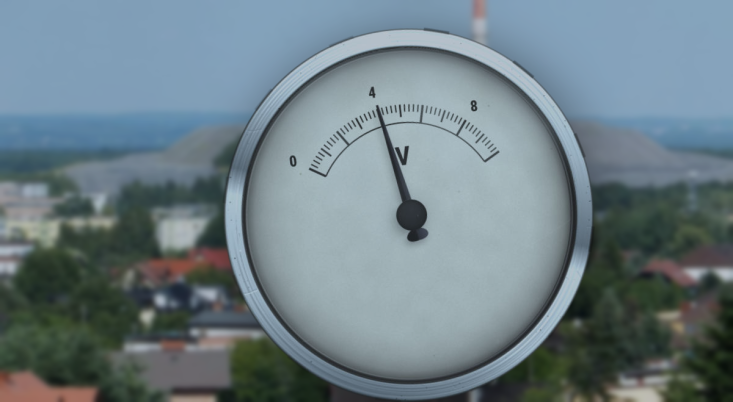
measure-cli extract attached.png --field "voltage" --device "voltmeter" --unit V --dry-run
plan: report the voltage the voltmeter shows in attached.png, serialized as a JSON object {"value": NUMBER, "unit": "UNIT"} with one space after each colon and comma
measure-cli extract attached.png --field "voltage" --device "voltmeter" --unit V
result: {"value": 4, "unit": "V"}
